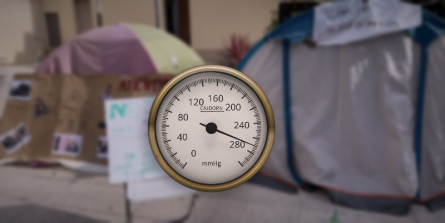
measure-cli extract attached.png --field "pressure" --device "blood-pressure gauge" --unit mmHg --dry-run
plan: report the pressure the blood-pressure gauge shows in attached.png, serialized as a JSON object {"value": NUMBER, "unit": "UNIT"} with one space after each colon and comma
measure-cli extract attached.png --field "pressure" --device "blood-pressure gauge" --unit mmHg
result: {"value": 270, "unit": "mmHg"}
